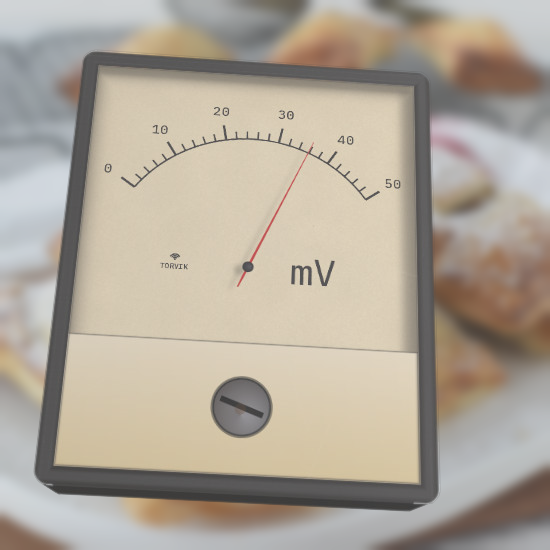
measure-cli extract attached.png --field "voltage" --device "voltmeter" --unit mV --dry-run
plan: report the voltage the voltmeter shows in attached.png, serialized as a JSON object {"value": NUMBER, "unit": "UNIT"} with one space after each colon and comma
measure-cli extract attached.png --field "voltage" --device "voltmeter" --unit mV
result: {"value": 36, "unit": "mV"}
